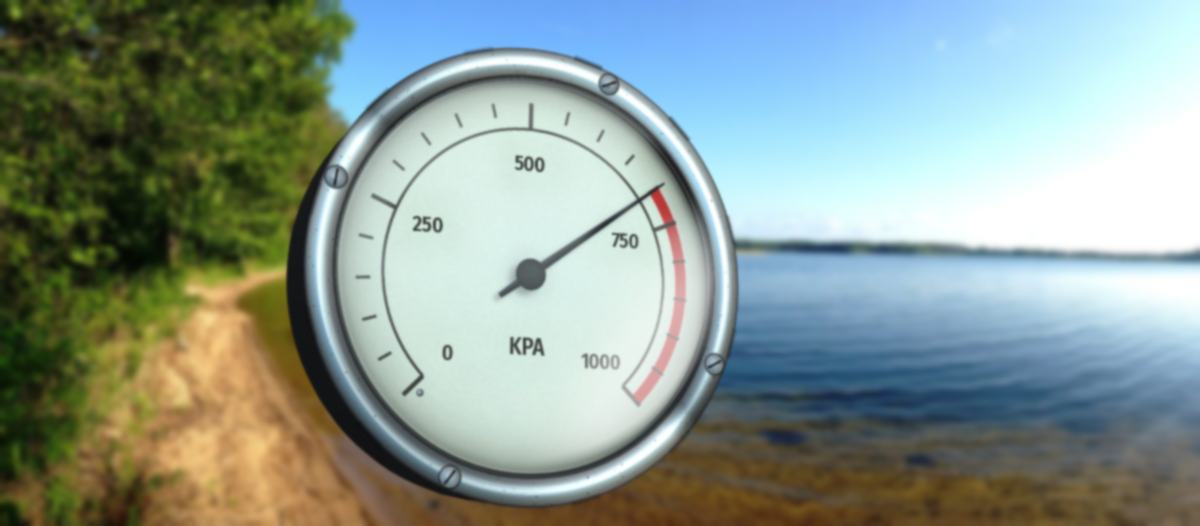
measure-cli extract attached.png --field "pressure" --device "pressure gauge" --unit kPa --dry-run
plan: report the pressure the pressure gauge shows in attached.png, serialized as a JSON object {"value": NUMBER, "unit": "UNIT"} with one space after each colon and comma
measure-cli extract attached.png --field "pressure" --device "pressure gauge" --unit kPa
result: {"value": 700, "unit": "kPa"}
